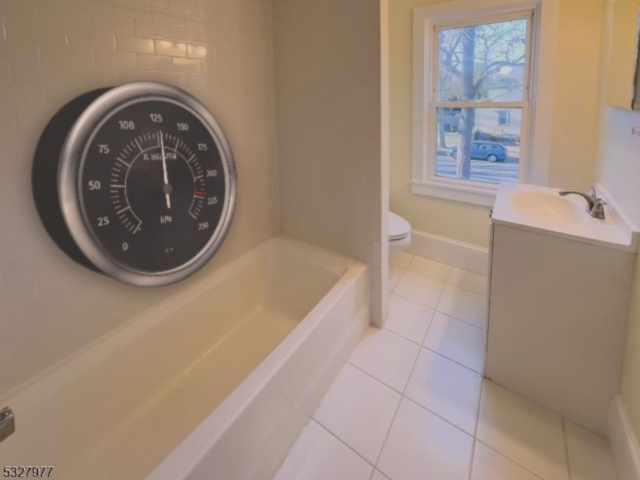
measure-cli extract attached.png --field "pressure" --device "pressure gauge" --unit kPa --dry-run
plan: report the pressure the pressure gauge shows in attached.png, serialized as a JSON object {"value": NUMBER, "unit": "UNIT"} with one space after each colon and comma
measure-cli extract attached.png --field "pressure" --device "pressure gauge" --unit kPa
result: {"value": 125, "unit": "kPa"}
